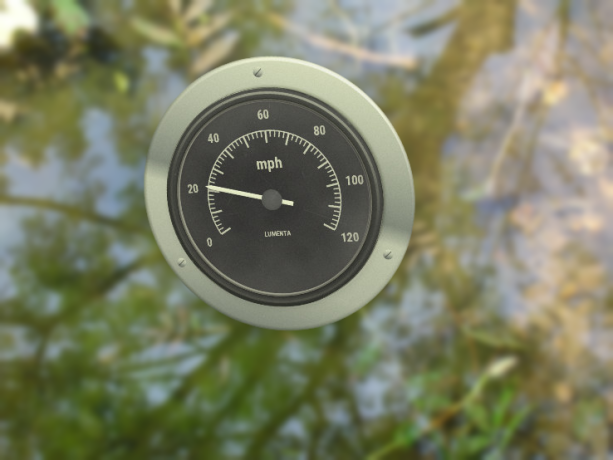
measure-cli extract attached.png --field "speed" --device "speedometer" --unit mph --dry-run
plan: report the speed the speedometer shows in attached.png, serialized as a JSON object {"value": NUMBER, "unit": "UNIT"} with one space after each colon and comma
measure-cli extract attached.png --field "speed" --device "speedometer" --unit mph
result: {"value": 22, "unit": "mph"}
